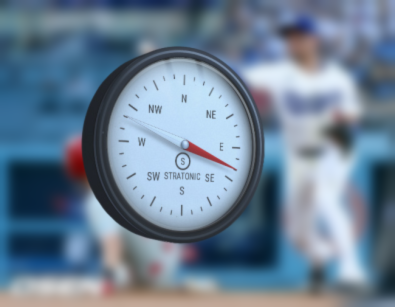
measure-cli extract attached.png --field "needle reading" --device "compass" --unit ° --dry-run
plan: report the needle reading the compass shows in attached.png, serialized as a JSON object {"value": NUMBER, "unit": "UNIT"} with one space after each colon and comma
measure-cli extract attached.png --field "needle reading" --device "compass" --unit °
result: {"value": 110, "unit": "°"}
